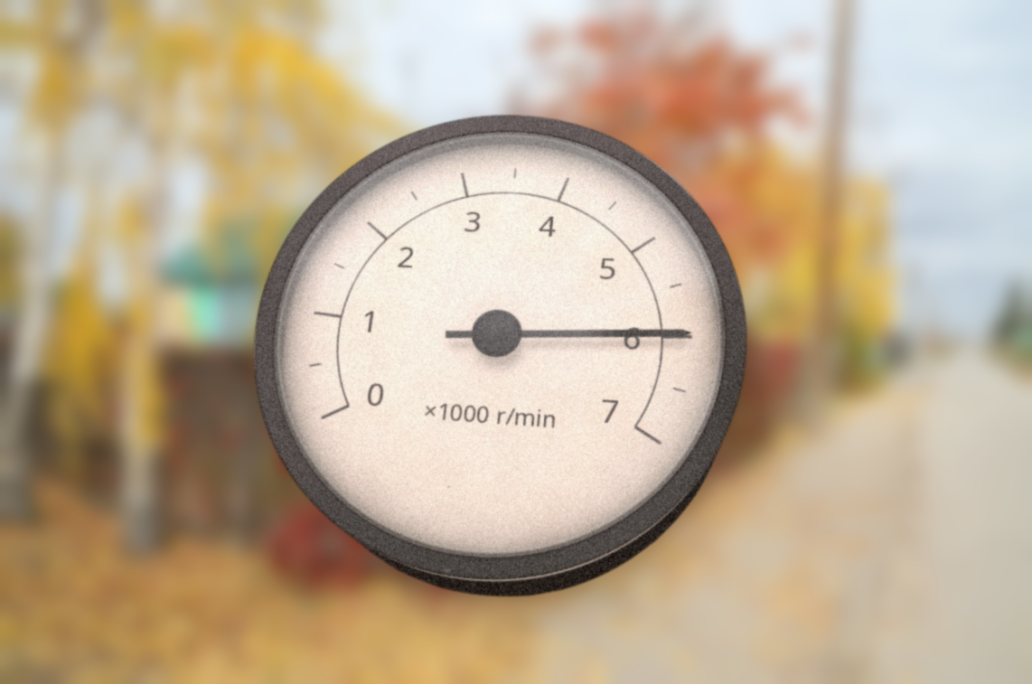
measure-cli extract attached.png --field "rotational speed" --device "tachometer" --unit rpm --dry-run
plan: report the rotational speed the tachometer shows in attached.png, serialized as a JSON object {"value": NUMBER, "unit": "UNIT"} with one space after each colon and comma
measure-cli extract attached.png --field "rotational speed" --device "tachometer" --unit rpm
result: {"value": 6000, "unit": "rpm"}
